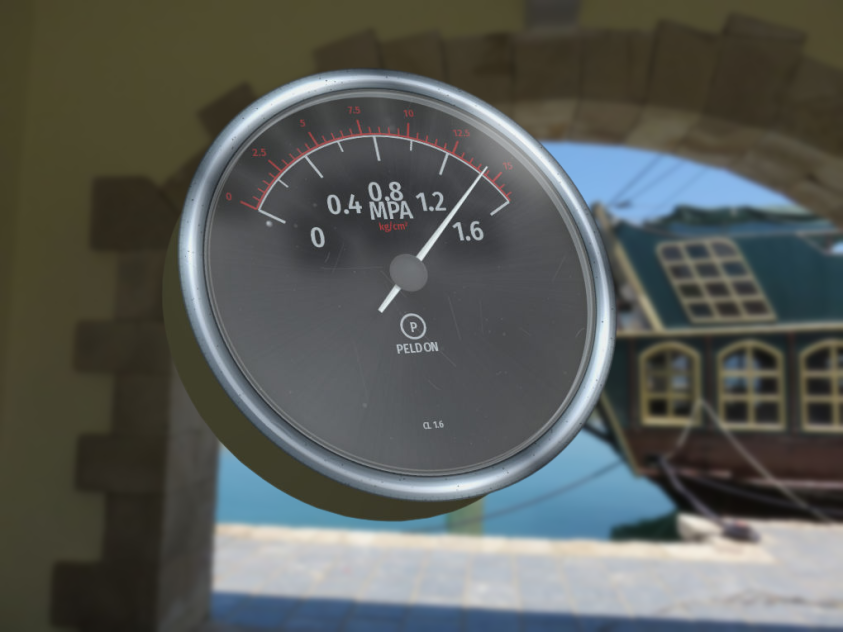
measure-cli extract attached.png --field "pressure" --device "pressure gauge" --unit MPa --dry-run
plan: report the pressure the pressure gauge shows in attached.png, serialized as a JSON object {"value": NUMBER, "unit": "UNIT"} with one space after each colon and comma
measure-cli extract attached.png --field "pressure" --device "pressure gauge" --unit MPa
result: {"value": 1.4, "unit": "MPa"}
